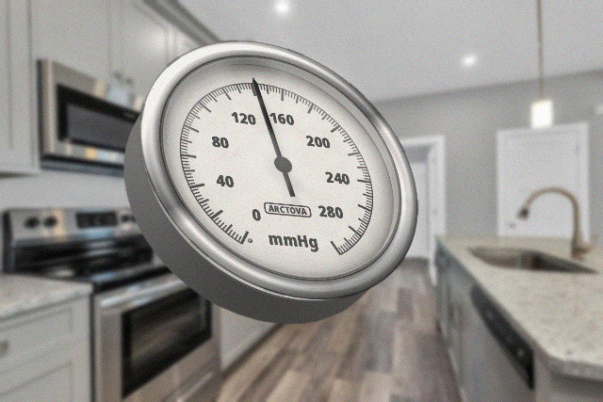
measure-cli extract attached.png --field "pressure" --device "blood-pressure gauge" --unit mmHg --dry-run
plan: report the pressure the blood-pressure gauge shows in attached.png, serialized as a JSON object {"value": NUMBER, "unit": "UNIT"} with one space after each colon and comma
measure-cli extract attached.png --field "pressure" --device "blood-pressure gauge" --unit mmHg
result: {"value": 140, "unit": "mmHg"}
